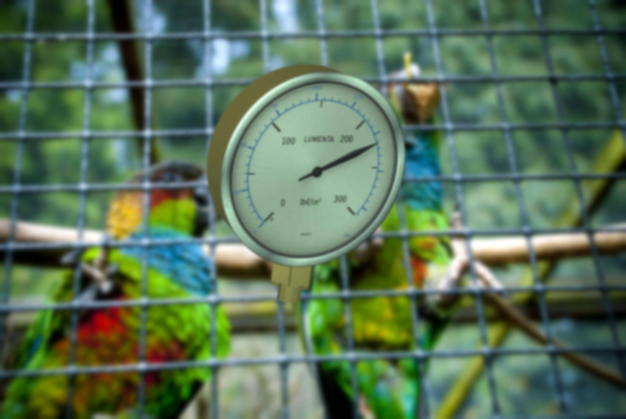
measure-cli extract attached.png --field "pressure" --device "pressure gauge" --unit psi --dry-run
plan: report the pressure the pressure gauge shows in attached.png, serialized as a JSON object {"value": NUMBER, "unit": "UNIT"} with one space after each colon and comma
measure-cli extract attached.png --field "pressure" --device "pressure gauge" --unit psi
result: {"value": 225, "unit": "psi"}
